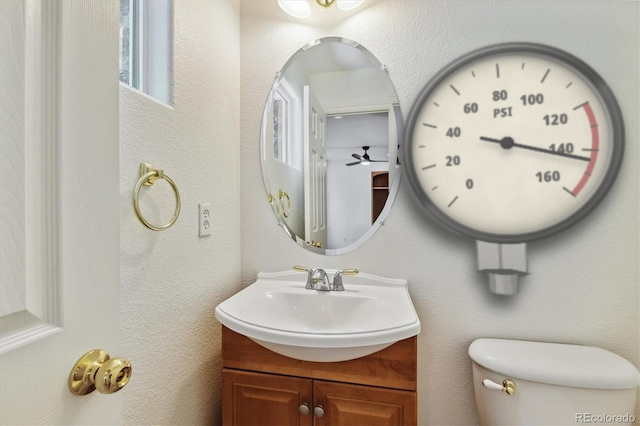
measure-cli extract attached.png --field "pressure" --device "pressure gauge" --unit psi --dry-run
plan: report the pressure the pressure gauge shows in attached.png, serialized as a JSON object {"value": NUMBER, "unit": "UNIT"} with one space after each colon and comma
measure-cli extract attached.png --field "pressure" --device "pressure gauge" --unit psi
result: {"value": 145, "unit": "psi"}
